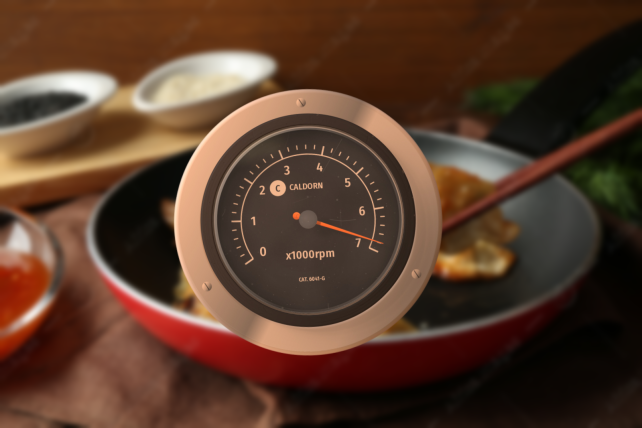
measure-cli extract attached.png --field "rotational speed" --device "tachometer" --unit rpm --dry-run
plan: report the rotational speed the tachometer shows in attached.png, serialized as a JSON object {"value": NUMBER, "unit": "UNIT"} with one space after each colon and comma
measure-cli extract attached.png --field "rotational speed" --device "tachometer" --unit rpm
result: {"value": 6800, "unit": "rpm"}
